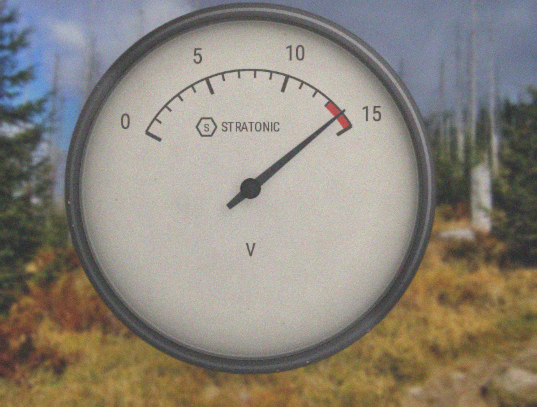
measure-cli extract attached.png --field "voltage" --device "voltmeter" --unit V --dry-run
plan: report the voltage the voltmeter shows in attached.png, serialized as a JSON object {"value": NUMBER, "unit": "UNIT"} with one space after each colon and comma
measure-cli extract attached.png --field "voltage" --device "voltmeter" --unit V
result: {"value": 14, "unit": "V"}
